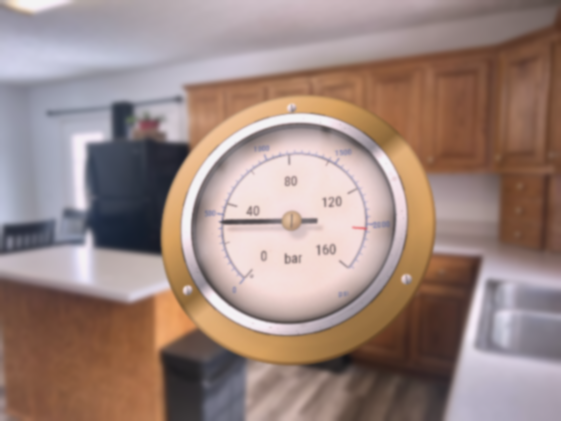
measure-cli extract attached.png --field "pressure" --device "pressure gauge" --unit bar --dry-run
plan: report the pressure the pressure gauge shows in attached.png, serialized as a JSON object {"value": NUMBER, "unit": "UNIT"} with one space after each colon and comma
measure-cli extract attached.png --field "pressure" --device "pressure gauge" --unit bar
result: {"value": 30, "unit": "bar"}
